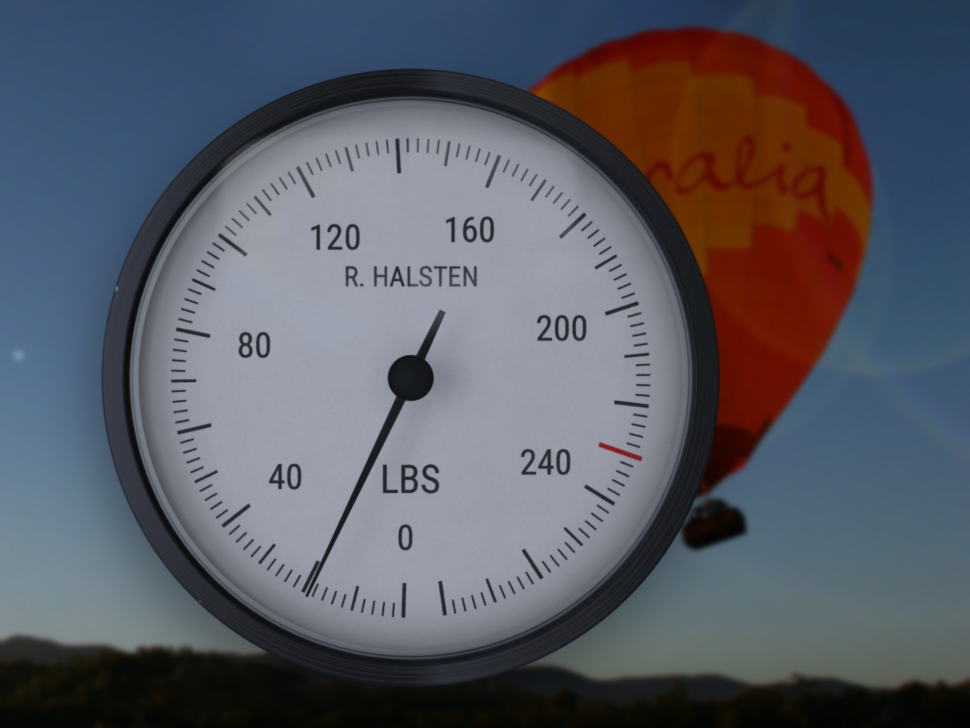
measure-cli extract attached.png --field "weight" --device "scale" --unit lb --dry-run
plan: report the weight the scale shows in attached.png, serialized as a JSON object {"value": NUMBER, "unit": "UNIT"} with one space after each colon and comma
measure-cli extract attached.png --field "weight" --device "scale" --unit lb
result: {"value": 19, "unit": "lb"}
